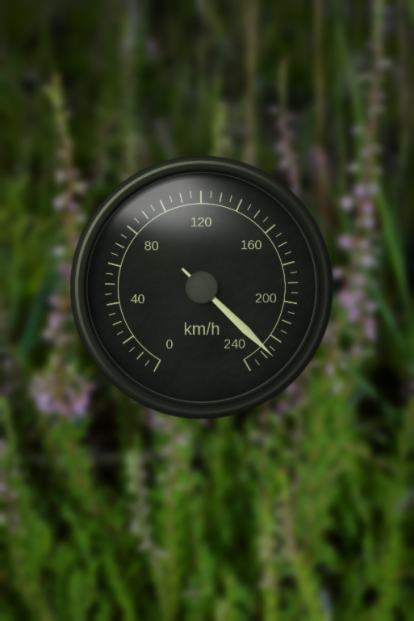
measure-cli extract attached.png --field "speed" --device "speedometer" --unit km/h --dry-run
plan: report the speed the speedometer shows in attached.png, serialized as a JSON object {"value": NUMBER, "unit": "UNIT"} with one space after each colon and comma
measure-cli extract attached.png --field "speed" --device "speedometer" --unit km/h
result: {"value": 227.5, "unit": "km/h"}
